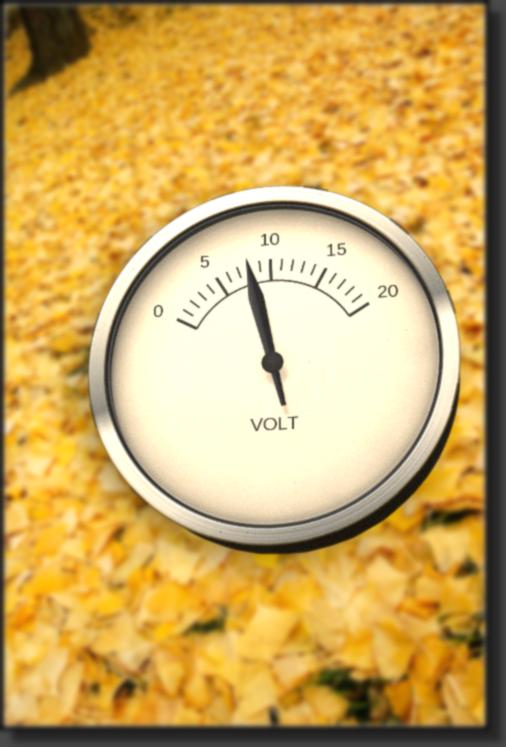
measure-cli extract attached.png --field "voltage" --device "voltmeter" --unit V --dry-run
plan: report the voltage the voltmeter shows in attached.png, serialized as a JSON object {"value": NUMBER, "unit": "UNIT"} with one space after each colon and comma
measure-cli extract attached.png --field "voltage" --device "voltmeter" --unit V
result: {"value": 8, "unit": "V"}
